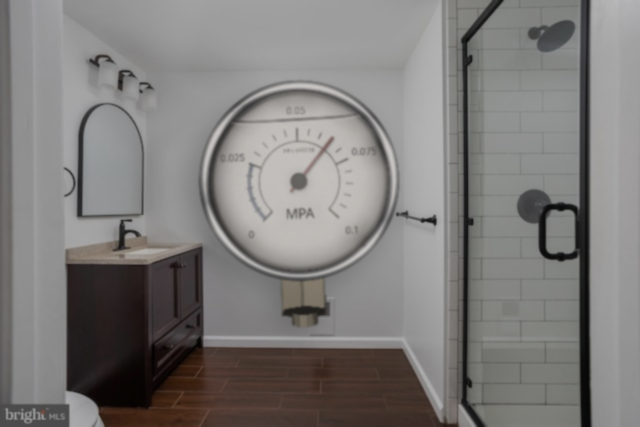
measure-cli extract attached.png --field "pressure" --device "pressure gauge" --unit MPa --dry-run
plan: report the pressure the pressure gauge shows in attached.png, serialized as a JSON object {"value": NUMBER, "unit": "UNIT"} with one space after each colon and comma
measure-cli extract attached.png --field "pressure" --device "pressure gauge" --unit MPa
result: {"value": 0.065, "unit": "MPa"}
